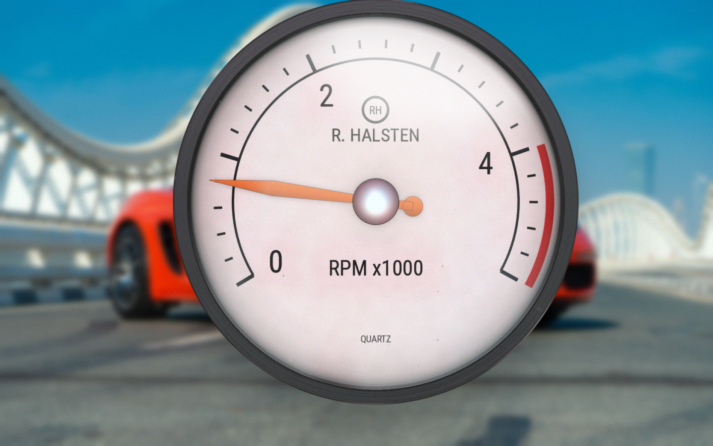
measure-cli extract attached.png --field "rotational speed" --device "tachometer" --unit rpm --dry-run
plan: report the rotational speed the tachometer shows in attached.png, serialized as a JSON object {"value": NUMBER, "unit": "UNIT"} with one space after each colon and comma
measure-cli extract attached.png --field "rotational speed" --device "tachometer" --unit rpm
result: {"value": 800, "unit": "rpm"}
